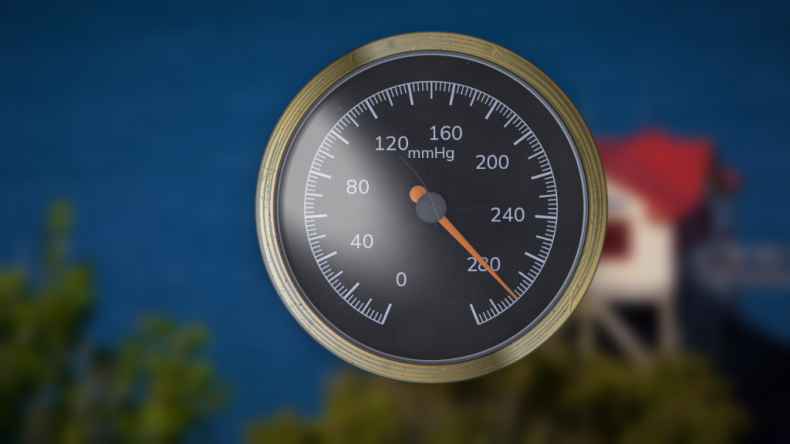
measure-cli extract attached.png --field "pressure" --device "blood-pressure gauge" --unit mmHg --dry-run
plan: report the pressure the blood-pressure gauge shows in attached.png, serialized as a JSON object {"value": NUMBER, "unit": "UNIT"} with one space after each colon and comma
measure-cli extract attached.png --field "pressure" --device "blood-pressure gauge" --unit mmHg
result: {"value": 280, "unit": "mmHg"}
